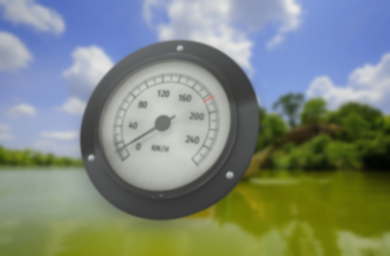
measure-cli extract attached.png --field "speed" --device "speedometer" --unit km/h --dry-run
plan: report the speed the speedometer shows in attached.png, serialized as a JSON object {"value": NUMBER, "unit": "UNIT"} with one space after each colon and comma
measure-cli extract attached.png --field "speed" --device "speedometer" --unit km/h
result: {"value": 10, "unit": "km/h"}
